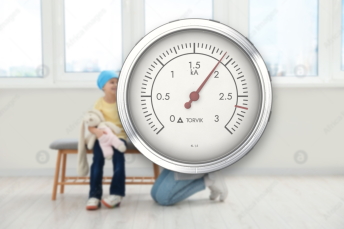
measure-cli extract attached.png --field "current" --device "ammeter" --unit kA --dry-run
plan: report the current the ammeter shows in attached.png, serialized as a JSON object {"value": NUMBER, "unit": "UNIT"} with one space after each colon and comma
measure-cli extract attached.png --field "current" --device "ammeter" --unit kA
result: {"value": 1.9, "unit": "kA"}
